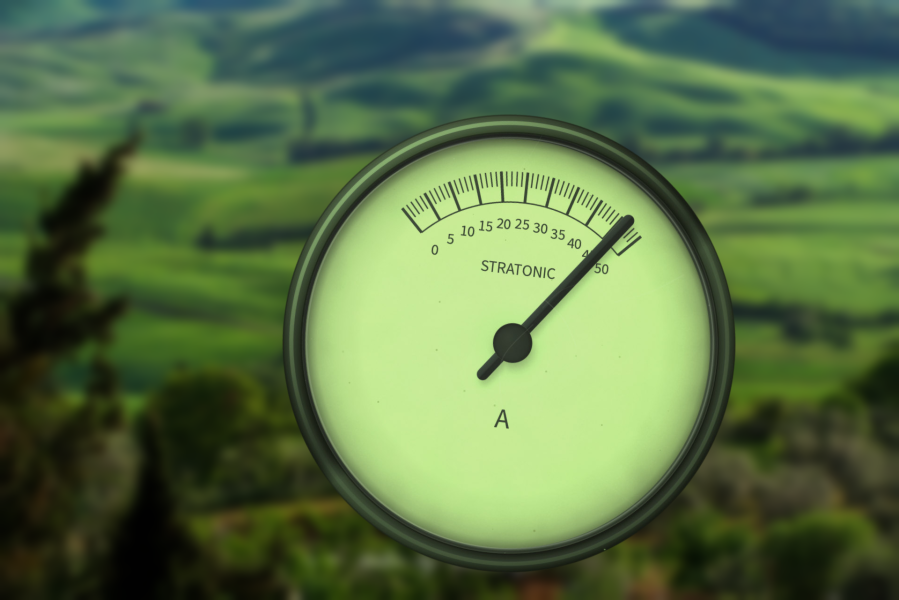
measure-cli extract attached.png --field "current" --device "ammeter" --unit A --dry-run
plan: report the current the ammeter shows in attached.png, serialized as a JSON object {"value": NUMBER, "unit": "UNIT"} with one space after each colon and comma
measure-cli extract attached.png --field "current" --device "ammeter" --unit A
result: {"value": 46, "unit": "A"}
